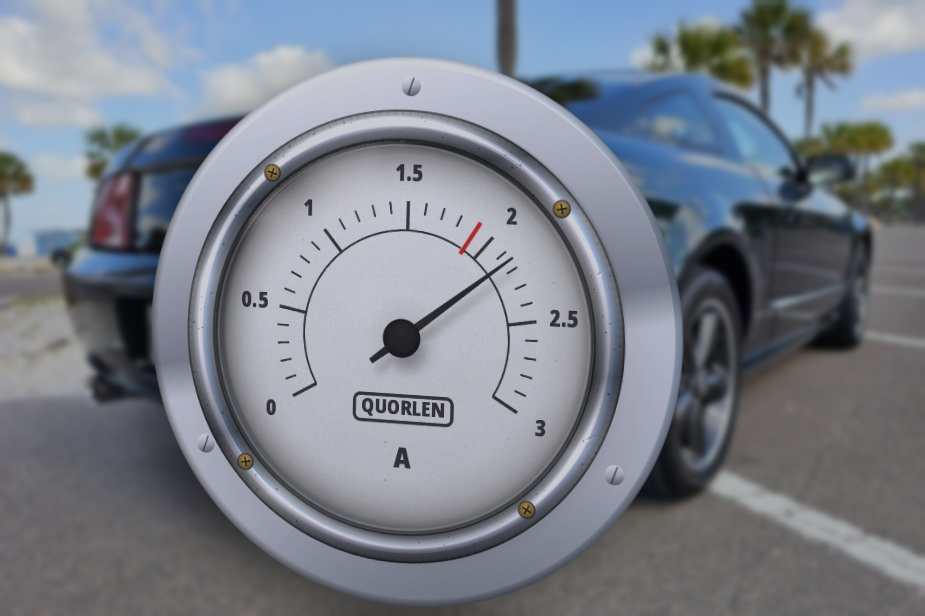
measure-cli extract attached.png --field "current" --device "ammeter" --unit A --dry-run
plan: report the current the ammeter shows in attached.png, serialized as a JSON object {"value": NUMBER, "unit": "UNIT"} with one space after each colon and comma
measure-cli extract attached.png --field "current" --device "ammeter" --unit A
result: {"value": 2.15, "unit": "A"}
